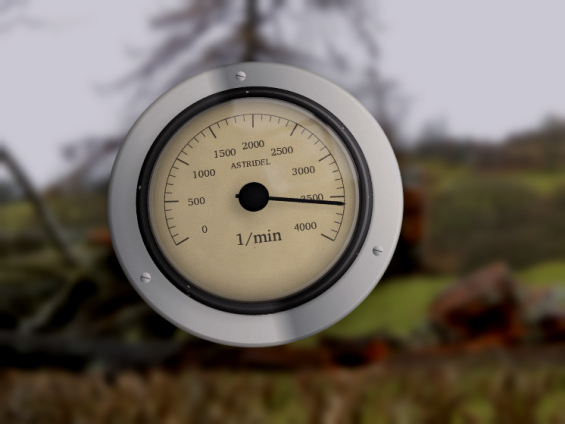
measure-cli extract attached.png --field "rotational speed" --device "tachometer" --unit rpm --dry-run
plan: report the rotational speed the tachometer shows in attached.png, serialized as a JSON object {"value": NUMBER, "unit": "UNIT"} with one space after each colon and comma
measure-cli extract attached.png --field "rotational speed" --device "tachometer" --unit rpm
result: {"value": 3600, "unit": "rpm"}
